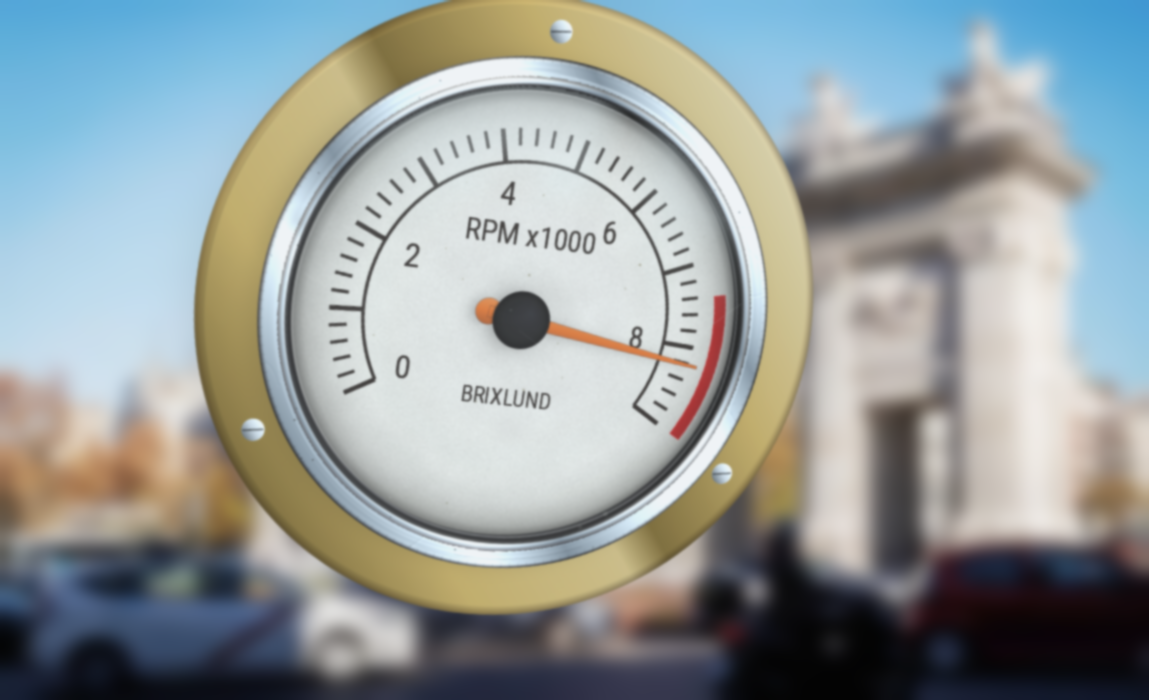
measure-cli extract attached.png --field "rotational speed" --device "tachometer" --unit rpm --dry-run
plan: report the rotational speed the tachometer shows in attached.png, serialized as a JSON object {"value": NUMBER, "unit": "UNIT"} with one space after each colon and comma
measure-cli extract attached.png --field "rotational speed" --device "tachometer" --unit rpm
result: {"value": 8200, "unit": "rpm"}
